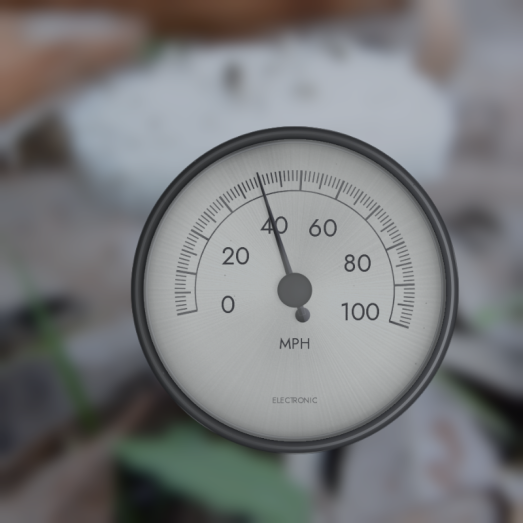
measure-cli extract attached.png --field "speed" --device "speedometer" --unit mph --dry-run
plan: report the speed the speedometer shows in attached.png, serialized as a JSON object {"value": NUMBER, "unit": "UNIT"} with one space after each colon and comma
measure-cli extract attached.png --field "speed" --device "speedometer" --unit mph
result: {"value": 40, "unit": "mph"}
